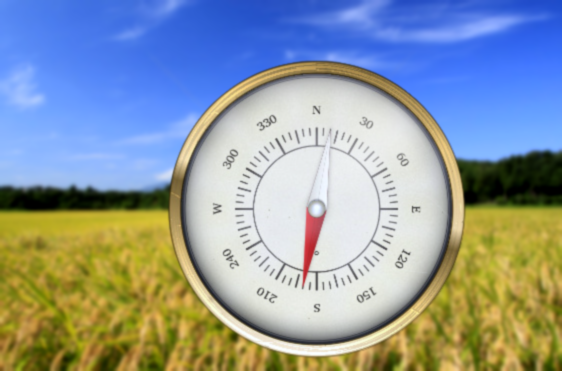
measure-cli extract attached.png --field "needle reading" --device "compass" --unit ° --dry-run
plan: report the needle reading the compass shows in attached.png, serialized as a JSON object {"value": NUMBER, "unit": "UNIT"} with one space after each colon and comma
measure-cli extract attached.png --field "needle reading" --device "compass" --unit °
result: {"value": 190, "unit": "°"}
